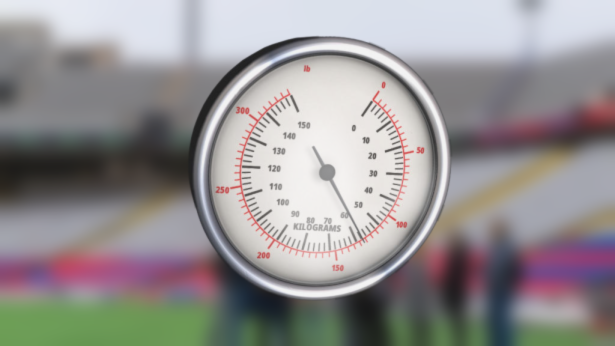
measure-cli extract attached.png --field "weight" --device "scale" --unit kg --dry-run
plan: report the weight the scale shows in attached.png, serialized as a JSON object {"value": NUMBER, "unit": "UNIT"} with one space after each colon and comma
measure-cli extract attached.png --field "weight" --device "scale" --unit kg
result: {"value": 58, "unit": "kg"}
